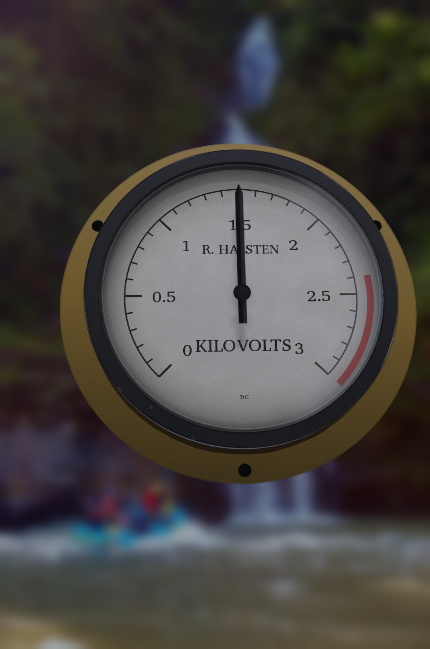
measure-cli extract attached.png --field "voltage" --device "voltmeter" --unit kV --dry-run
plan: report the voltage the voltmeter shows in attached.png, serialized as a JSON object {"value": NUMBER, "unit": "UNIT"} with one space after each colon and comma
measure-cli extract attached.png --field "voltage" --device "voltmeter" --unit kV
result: {"value": 1.5, "unit": "kV"}
